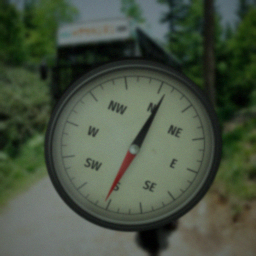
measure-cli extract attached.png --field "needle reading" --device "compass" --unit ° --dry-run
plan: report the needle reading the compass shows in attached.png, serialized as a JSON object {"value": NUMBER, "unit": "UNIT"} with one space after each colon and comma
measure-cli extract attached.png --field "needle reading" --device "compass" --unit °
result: {"value": 185, "unit": "°"}
